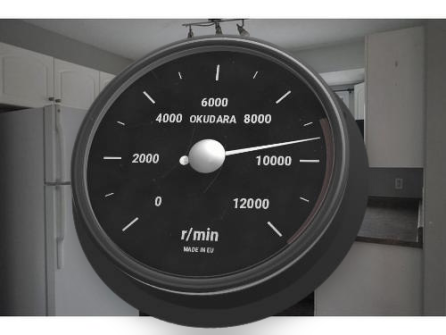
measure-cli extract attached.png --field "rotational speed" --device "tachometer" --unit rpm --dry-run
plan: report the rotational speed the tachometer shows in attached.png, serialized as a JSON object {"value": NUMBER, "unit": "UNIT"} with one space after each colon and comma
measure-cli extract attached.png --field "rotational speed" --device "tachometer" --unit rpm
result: {"value": 9500, "unit": "rpm"}
